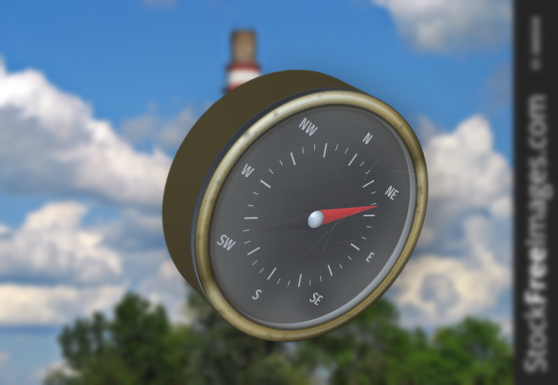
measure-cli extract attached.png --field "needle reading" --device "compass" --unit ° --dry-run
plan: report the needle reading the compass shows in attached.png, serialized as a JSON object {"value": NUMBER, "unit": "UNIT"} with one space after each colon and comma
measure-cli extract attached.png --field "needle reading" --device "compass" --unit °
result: {"value": 50, "unit": "°"}
